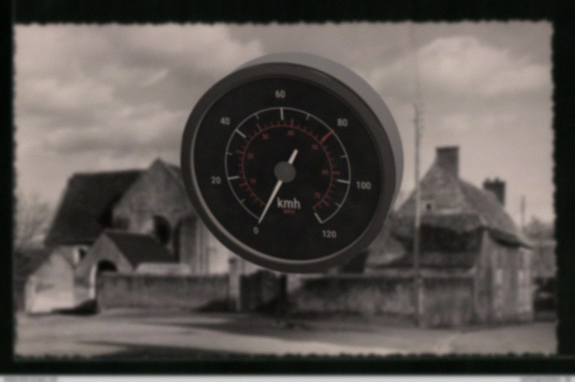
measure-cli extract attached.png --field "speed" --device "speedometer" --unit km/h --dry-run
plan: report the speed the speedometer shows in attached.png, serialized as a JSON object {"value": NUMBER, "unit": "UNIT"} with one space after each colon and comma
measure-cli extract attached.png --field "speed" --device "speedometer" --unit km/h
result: {"value": 0, "unit": "km/h"}
